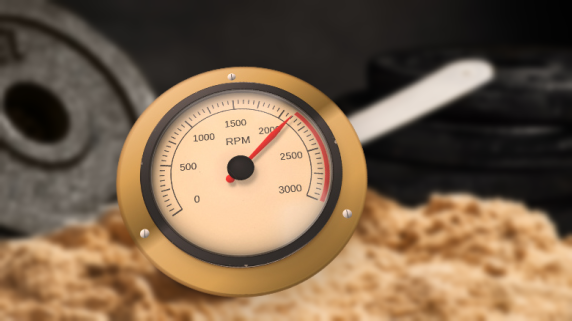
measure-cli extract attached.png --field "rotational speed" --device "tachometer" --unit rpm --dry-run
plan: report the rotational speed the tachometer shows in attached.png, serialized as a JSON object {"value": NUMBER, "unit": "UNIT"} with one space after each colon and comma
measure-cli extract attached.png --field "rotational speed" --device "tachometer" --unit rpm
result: {"value": 2100, "unit": "rpm"}
